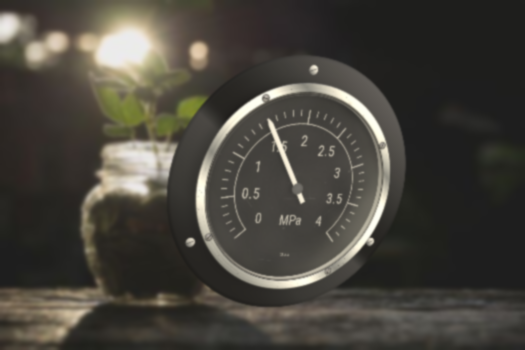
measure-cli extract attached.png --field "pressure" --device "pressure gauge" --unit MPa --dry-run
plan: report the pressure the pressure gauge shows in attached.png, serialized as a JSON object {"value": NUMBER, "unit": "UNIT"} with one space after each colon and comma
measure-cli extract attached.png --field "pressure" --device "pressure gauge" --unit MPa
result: {"value": 1.5, "unit": "MPa"}
